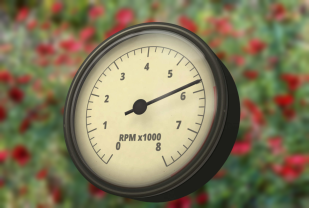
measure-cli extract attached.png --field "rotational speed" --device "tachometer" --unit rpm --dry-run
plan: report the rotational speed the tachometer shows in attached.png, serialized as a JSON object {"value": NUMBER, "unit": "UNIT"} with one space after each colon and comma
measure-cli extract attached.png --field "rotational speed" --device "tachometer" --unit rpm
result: {"value": 5800, "unit": "rpm"}
